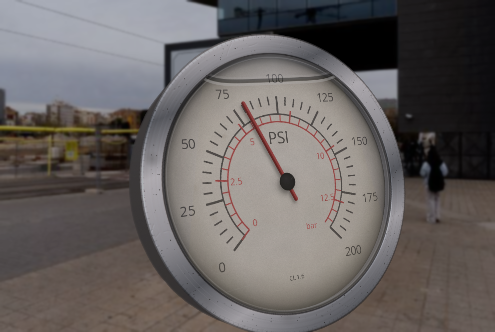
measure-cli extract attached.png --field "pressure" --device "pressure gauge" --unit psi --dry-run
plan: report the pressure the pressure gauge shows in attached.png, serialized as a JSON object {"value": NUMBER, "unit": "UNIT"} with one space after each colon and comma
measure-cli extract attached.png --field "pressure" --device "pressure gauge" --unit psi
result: {"value": 80, "unit": "psi"}
